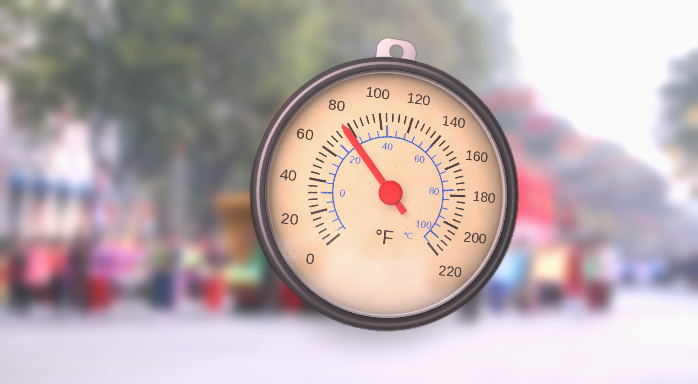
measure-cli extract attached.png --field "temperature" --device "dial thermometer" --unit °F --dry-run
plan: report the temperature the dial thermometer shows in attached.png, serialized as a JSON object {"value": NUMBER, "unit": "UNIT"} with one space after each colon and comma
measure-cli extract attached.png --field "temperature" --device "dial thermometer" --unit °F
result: {"value": 76, "unit": "°F"}
